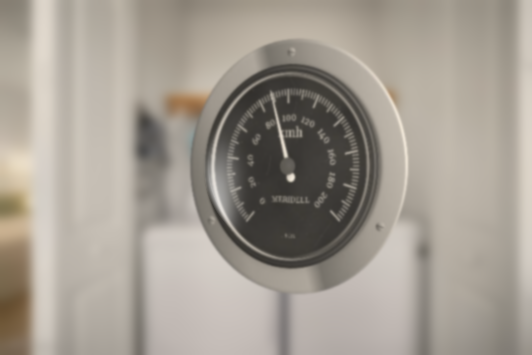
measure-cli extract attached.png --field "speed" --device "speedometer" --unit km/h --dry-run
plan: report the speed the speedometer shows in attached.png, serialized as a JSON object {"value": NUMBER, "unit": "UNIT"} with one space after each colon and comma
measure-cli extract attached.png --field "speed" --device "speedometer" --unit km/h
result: {"value": 90, "unit": "km/h"}
